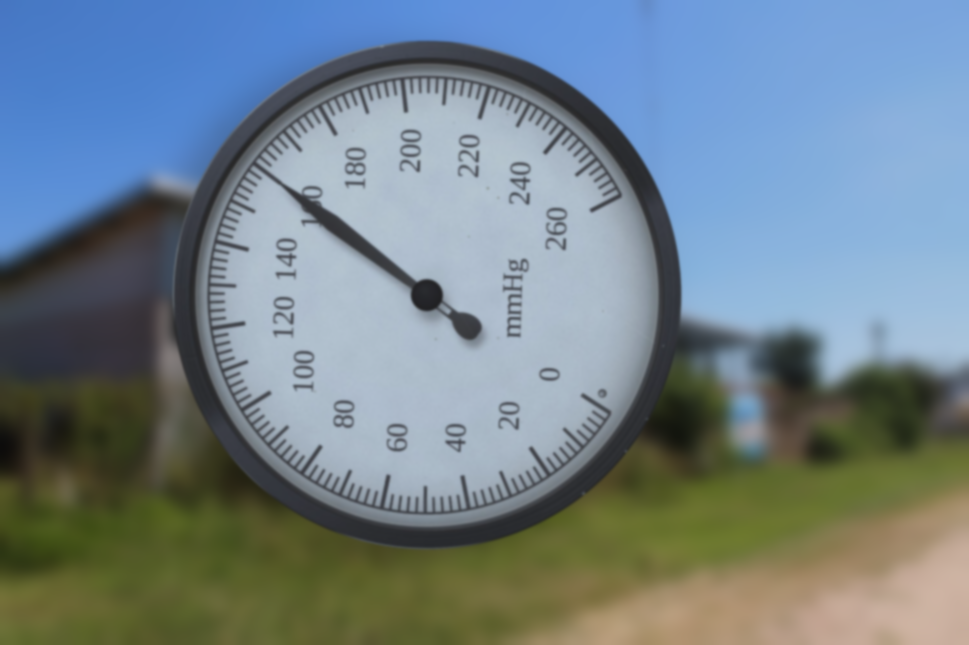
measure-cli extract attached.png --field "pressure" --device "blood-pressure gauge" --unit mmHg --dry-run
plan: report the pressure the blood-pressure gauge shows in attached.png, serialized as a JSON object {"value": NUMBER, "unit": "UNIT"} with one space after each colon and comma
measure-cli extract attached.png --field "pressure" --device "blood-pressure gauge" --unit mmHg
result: {"value": 160, "unit": "mmHg"}
